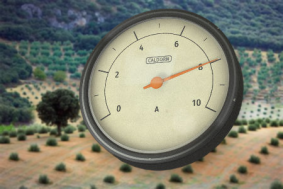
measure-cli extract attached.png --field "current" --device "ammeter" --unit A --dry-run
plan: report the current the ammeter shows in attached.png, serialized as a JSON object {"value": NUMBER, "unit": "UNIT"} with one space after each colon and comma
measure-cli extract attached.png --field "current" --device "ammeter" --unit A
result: {"value": 8, "unit": "A"}
